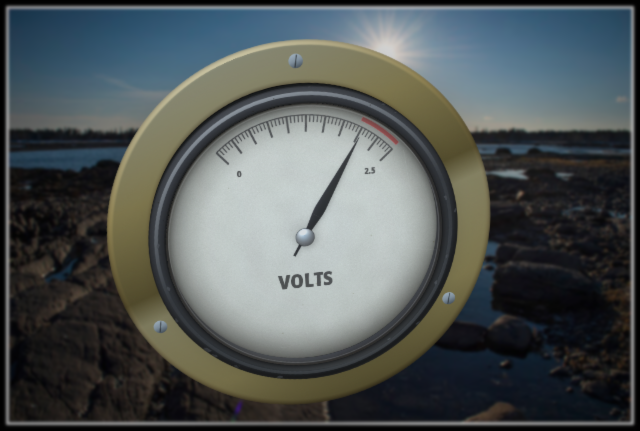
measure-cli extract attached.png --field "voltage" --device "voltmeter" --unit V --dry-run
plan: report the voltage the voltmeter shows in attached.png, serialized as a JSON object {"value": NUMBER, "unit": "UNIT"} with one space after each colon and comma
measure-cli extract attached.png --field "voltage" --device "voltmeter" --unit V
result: {"value": 2, "unit": "V"}
